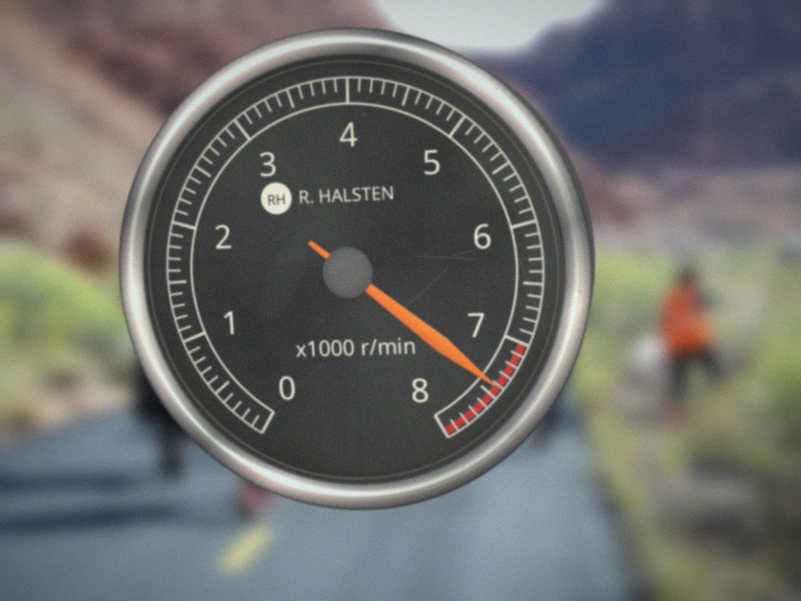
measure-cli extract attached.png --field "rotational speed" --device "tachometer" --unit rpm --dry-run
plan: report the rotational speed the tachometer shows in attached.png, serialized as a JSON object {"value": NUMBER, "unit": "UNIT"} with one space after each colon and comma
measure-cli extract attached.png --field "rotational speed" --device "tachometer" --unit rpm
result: {"value": 7400, "unit": "rpm"}
